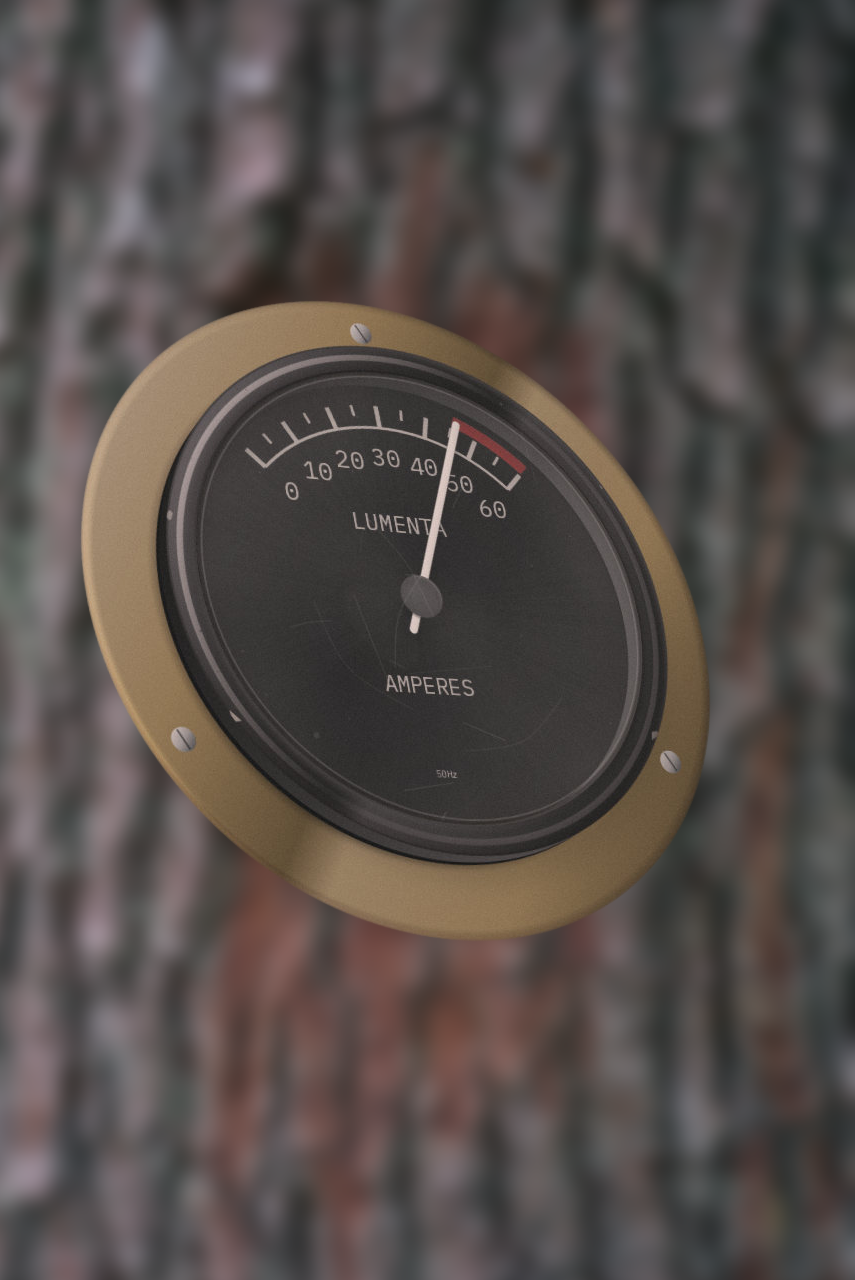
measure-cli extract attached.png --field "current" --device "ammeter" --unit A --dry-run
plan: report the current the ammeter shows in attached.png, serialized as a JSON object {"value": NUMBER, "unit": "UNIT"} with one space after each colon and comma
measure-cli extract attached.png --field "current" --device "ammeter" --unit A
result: {"value": 45, "unit": "A"}
